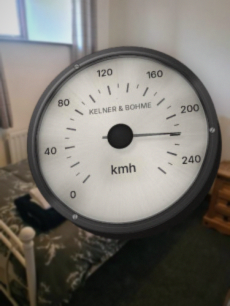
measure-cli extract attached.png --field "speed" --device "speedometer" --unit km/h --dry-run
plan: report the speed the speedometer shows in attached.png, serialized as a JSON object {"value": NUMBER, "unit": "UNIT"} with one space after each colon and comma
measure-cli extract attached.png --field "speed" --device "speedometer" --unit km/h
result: {"value": 220, "unit": "km/h"}
